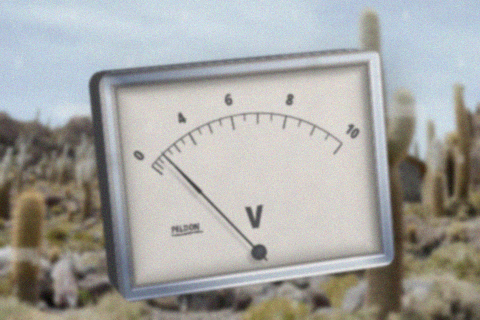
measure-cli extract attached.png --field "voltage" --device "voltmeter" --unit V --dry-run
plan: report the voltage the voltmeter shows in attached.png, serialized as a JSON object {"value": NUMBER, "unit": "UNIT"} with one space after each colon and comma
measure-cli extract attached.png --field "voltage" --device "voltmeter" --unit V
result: {"value": 2, "unit": "V"}
